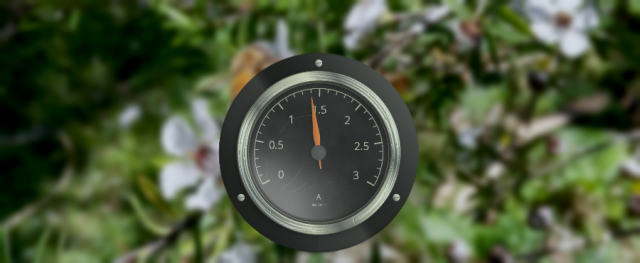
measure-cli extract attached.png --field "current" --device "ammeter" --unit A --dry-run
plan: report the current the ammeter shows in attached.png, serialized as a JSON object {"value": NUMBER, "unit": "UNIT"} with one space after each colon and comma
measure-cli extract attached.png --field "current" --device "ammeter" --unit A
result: {"value": 1.4, "unit": "A"}
